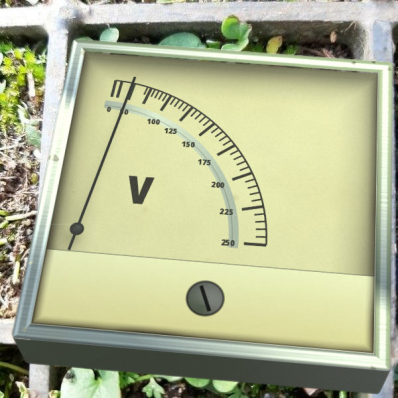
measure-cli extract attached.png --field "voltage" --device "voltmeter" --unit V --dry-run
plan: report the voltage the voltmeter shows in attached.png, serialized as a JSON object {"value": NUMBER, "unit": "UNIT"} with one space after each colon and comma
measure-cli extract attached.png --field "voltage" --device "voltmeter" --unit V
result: {"value": 50, "unit": "V"}
